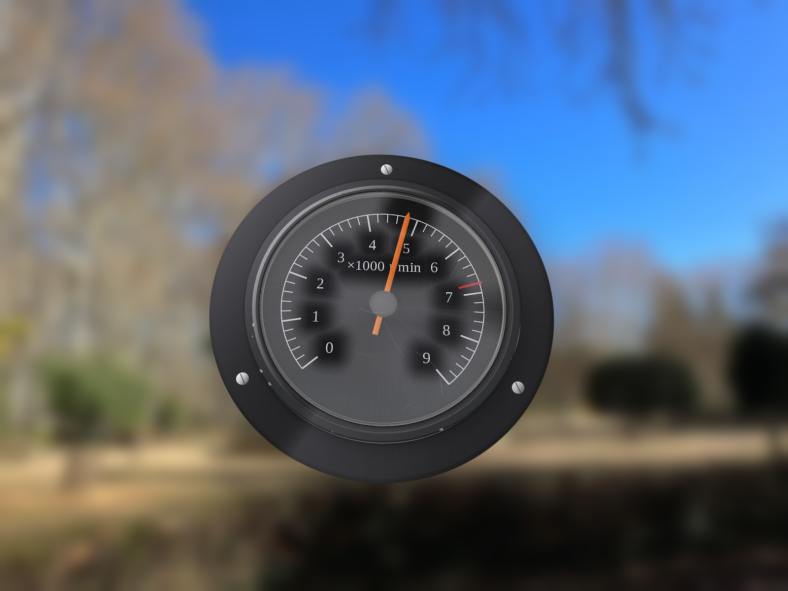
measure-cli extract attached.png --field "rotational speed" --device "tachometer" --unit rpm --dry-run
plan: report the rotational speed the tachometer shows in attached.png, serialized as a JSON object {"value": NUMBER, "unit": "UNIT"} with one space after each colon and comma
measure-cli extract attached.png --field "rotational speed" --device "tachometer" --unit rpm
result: {"value": 4800, "unit": "rpm"}
